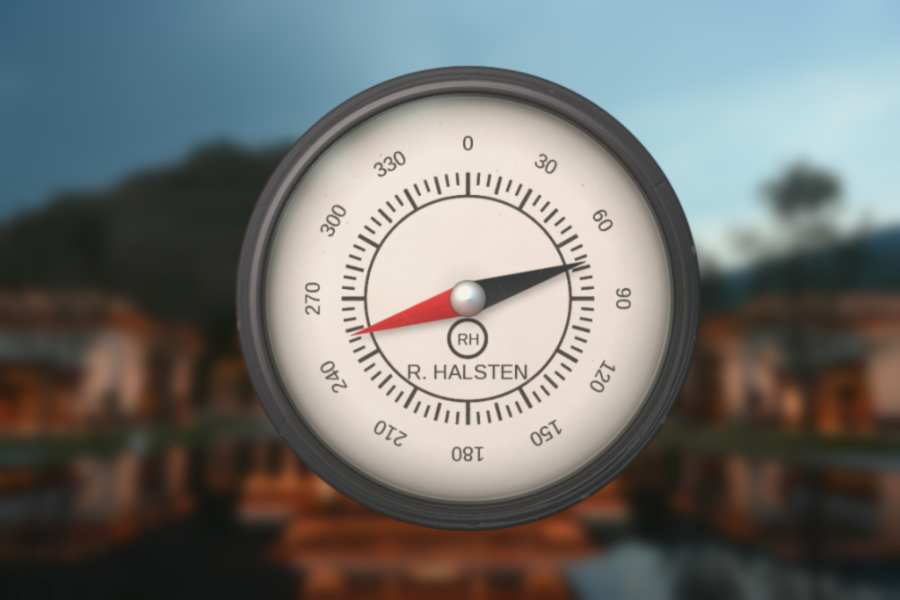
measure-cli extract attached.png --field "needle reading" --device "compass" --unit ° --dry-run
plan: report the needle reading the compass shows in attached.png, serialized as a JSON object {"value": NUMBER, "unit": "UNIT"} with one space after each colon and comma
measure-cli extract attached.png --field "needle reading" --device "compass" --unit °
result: {"value": 252.5, "unit": "°"}
